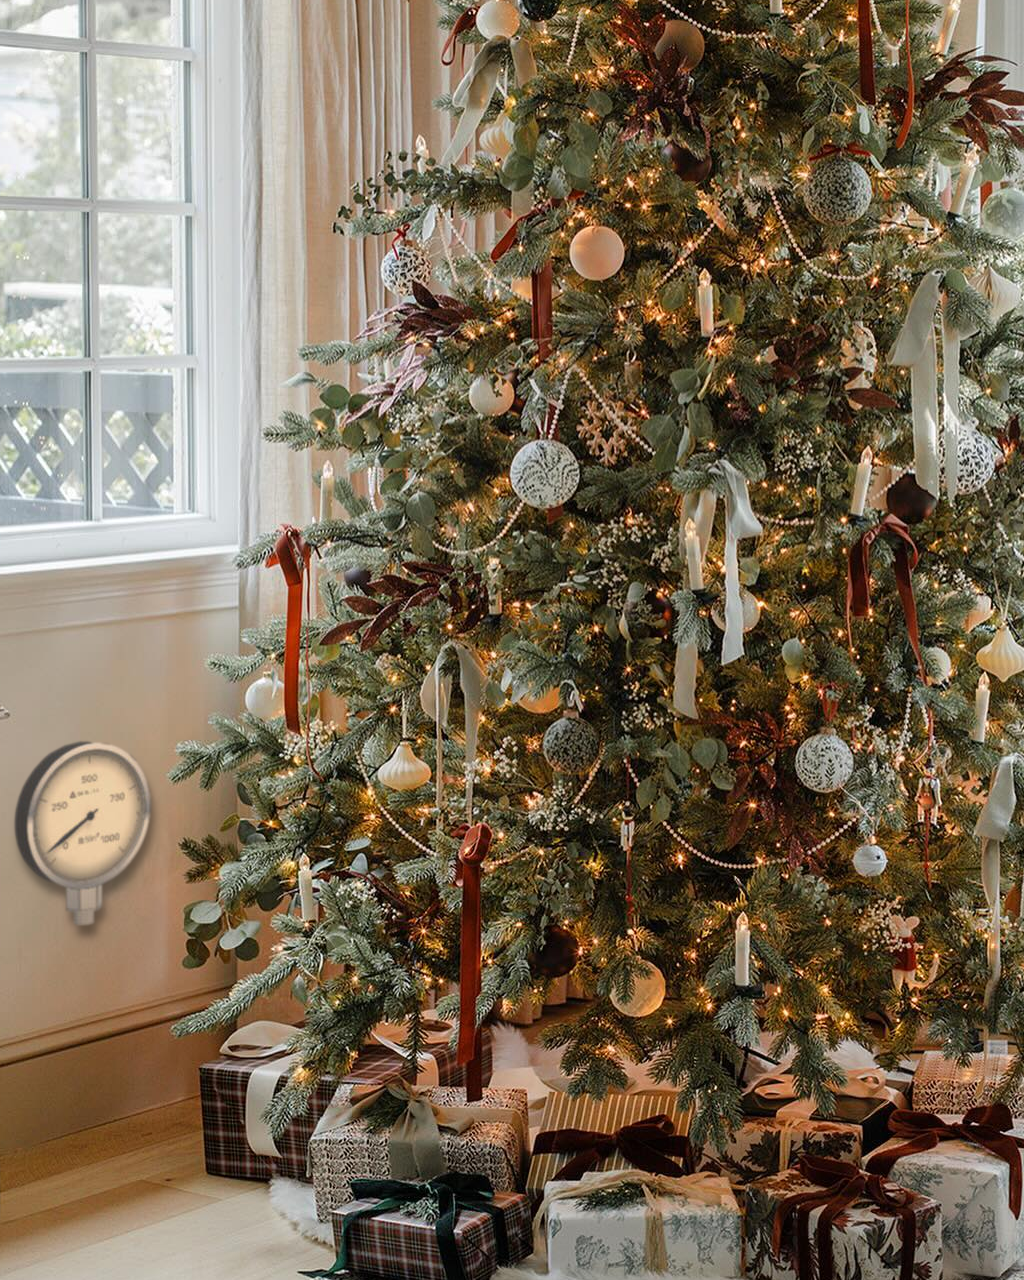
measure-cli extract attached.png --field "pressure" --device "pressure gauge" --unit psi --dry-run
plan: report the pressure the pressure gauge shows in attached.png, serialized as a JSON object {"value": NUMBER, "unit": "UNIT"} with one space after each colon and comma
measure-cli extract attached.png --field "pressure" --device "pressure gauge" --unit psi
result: {"value": 50, "unit": "psi"}
